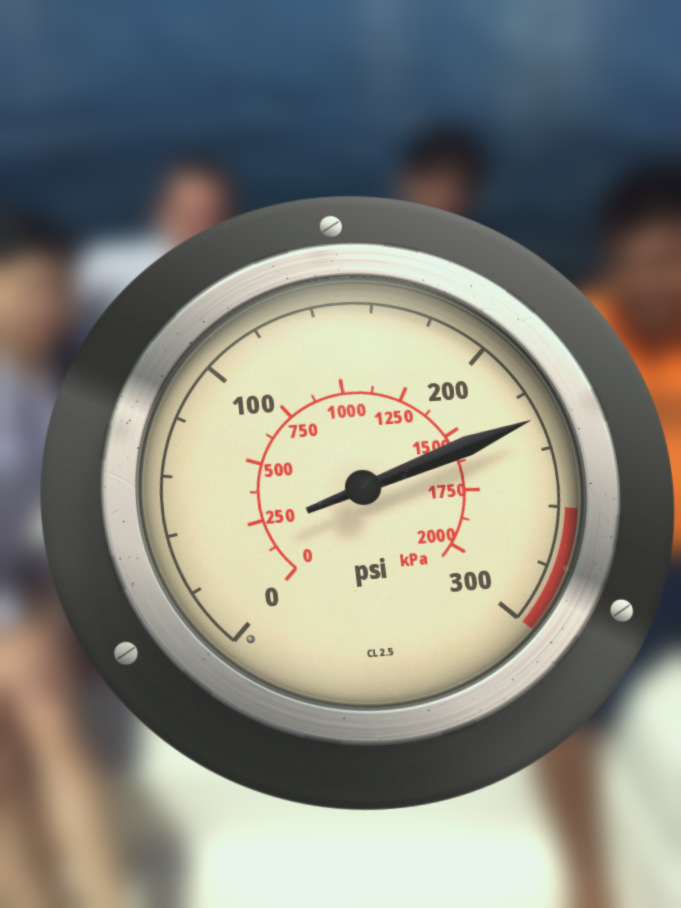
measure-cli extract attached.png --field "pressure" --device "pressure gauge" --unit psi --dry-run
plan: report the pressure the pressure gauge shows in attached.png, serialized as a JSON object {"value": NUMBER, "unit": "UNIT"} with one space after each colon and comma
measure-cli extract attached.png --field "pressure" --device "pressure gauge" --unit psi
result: {"value": 230, "unit": "psi"}
